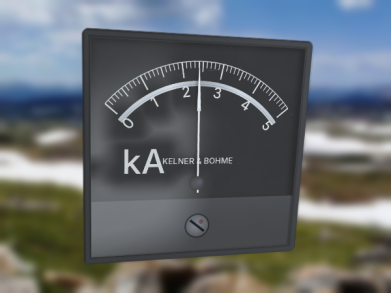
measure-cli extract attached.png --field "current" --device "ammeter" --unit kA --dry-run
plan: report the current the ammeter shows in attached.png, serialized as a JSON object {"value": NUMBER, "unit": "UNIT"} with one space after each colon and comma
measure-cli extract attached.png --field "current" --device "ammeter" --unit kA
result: {"value": 2.4, "unit": "kA"}
